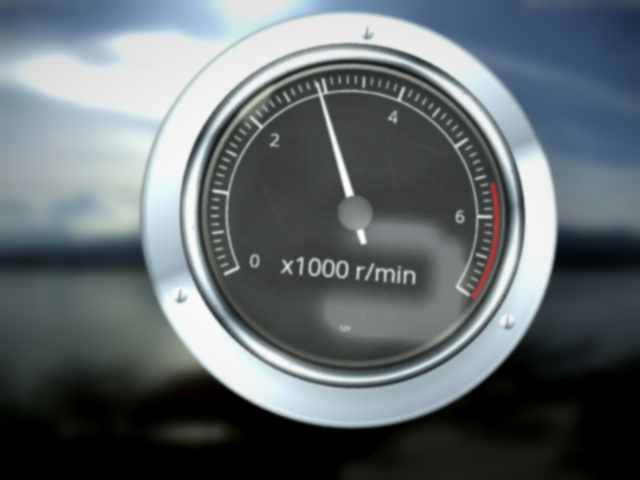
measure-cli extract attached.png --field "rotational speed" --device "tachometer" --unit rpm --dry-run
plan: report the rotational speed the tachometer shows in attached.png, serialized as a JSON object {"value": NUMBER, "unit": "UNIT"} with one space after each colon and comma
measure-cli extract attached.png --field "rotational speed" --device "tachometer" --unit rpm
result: {"value": 2900, "unit": "rpm"}
